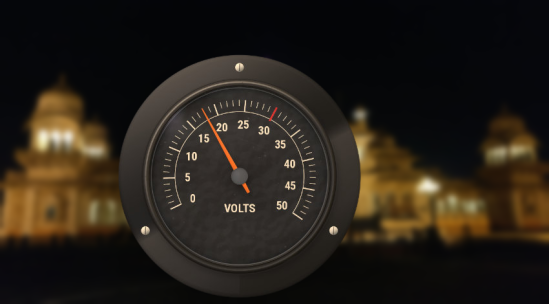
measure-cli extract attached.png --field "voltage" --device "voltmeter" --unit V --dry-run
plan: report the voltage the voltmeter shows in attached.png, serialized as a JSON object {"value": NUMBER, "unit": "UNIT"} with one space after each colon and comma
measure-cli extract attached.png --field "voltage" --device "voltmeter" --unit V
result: {"value": 18, "unit": "V"}
